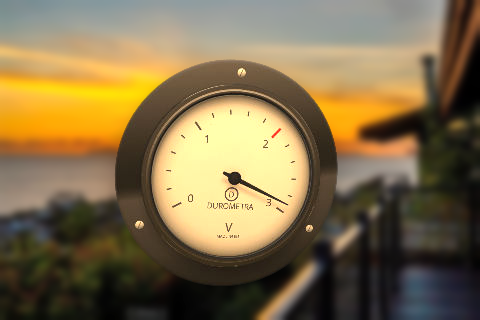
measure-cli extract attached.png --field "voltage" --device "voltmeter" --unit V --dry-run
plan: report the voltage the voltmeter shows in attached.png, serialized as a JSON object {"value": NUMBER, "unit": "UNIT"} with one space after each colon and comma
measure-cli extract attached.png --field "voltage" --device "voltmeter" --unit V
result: {"value": 2.9, "unit": "V"}
